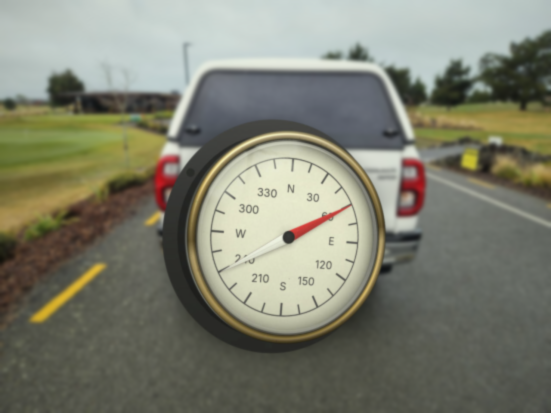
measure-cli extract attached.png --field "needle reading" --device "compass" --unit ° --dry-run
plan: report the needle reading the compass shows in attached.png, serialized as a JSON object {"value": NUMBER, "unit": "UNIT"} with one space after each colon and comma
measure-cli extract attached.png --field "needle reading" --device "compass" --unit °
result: {"value": 60, "unit": "°"}
